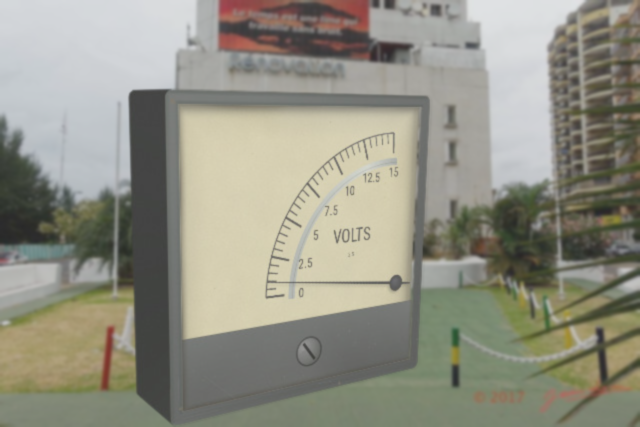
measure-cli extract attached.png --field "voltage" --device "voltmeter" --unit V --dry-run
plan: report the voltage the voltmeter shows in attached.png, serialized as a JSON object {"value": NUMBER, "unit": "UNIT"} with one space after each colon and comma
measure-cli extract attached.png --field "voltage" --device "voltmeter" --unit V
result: {"value": 1, "unit": "V"}
